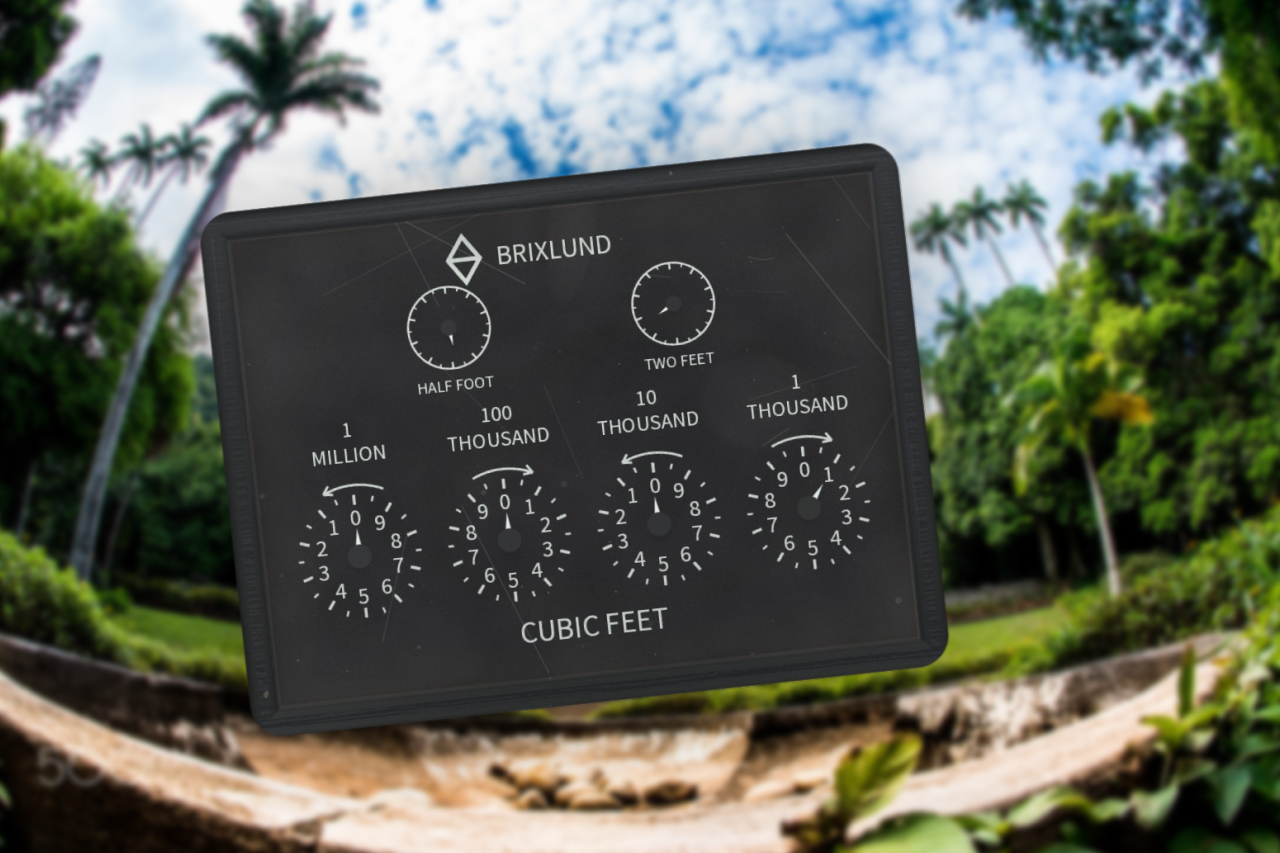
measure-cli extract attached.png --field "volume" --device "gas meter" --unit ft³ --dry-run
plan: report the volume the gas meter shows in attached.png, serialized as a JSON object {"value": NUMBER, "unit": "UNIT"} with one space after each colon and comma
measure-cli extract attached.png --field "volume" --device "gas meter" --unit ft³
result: {"value": 100, "unit": "ft³"}
